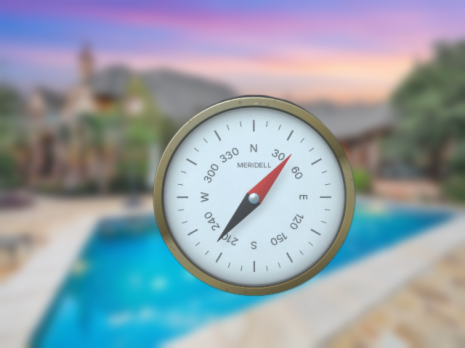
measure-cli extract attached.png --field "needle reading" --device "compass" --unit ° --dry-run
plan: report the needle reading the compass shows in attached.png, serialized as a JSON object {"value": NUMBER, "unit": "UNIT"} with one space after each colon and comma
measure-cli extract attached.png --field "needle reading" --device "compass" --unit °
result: {"value": 40, "unit": "°"}
